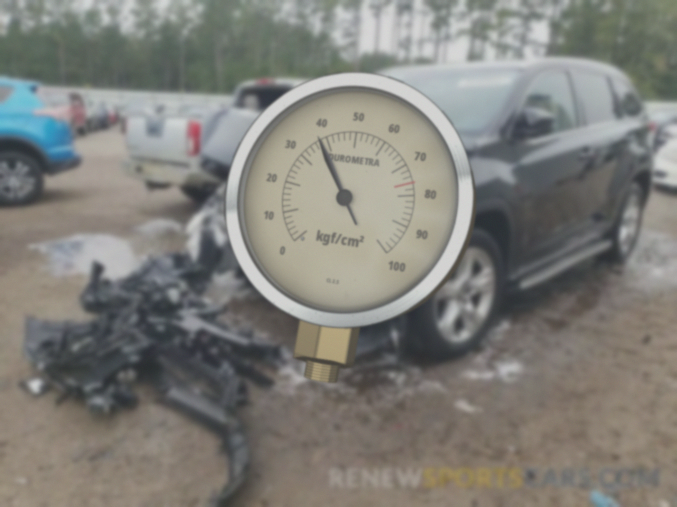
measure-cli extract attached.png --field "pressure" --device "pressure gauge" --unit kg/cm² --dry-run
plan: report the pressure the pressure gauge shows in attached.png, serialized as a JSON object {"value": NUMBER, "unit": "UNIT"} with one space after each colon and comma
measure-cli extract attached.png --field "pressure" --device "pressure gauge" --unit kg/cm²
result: {"value": 38, "unit": "kg/cm²"}
